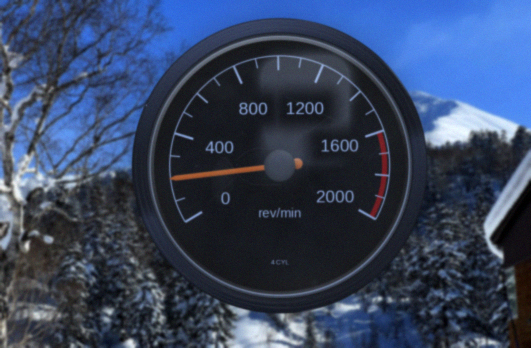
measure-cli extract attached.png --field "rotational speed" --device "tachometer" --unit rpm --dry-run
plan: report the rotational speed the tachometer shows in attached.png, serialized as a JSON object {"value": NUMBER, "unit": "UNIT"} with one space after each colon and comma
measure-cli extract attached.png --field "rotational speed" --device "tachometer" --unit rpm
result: {"value": 200, "unit": "rpm"}
